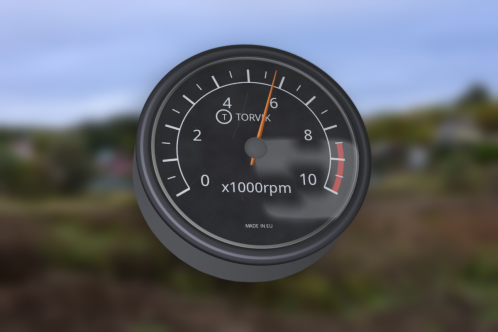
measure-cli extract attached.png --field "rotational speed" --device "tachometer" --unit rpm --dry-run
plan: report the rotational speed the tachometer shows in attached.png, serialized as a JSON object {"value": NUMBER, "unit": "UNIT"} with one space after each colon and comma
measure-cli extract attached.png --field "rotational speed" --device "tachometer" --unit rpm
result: {"value": 5750, "unit": "rpm"}
